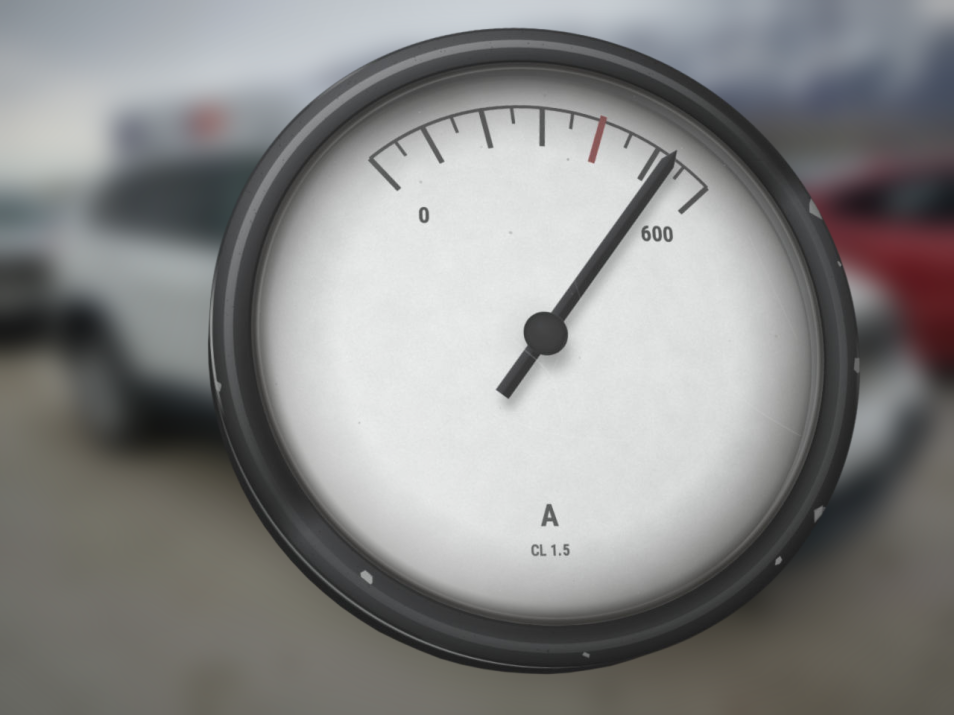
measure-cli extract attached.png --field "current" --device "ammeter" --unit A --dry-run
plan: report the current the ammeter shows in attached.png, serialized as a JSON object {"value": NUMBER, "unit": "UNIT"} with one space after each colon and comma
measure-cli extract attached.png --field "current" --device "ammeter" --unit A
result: {"value": 525, "unit": "A"}
